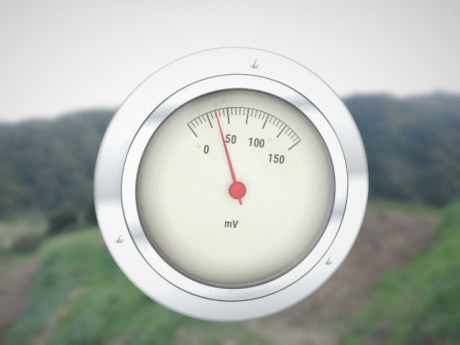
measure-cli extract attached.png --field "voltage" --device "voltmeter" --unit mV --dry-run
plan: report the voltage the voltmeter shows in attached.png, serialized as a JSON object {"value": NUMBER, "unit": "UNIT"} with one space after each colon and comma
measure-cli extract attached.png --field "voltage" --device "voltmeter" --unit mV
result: {"value": 35, "unit": "mV"}
